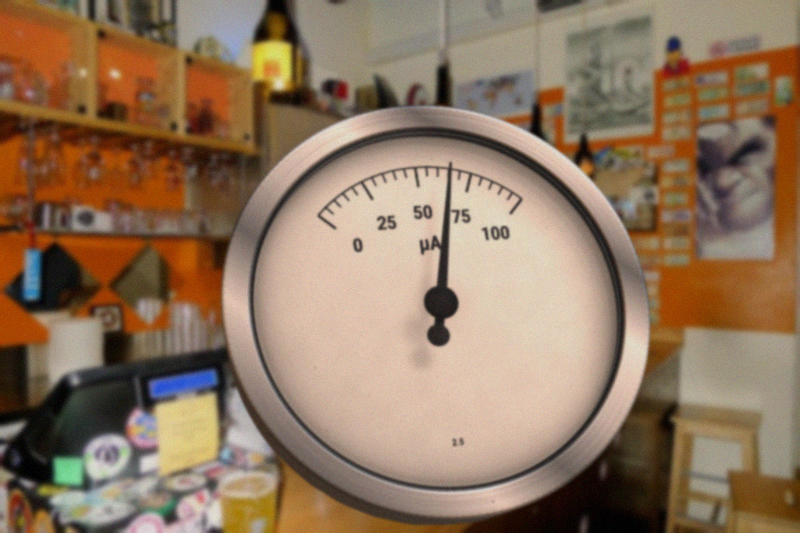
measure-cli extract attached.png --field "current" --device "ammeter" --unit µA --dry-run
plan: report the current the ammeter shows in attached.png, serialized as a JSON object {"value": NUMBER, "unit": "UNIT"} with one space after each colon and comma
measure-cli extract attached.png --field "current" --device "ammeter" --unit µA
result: {"value": 65, "unit": "µA"}
